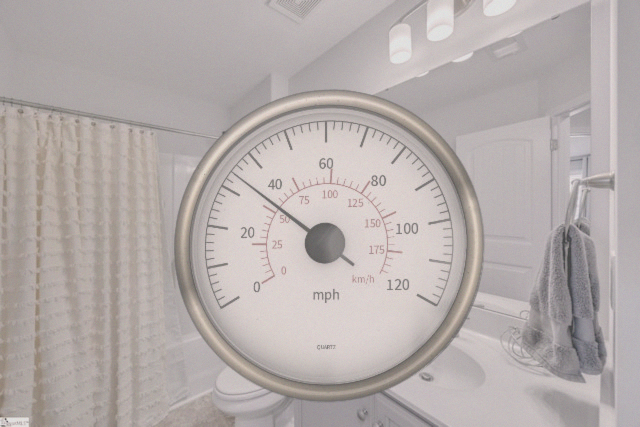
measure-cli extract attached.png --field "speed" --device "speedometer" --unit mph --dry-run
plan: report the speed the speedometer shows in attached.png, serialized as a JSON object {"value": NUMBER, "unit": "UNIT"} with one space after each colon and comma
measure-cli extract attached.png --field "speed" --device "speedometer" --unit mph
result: {"value": 34, "unit": "mph"}
